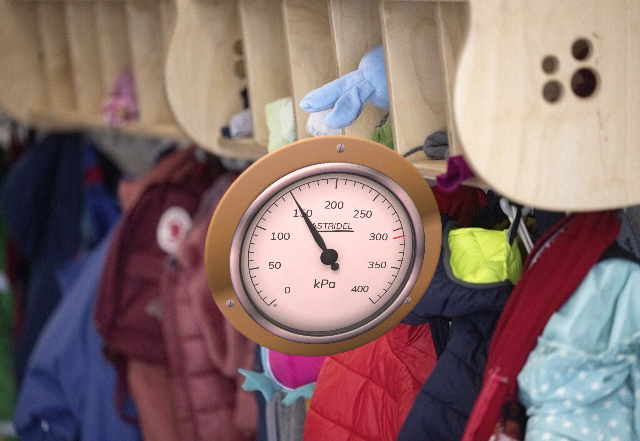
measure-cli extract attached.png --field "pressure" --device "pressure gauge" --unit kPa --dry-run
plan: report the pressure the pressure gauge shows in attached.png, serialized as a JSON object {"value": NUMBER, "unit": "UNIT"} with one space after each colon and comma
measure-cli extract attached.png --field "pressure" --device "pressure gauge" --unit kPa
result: {"value": 150, "unit": "kPa"}
